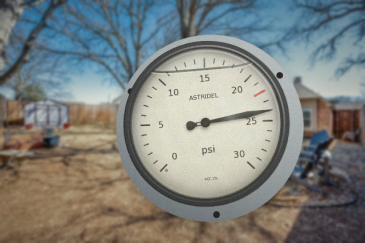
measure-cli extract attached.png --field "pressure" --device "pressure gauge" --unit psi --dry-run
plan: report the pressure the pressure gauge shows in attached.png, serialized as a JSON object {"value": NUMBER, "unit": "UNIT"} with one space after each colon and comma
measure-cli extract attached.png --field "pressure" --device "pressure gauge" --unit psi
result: {"value": 24, "unit": "psi"}
